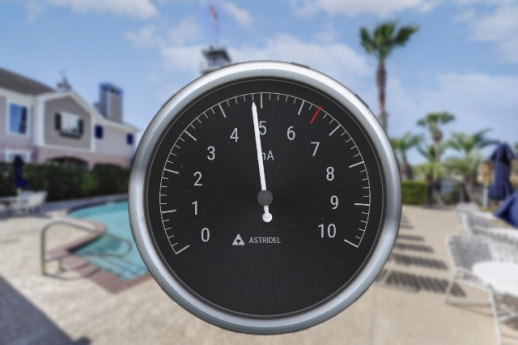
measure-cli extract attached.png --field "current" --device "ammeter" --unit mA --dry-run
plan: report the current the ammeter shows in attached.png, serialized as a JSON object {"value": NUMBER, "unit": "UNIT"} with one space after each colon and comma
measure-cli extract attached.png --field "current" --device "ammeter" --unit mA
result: {"value": 4.8, "unit": "mA"}
